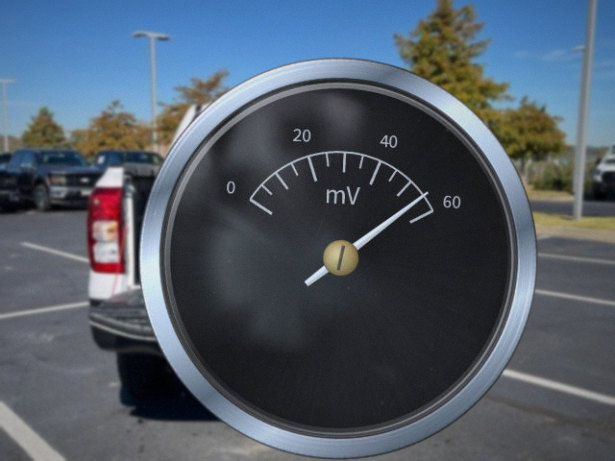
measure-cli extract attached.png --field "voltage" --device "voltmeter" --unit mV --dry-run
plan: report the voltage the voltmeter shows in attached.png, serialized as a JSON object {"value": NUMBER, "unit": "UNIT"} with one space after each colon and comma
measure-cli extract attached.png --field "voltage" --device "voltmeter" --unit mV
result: {"value": 55, "unit": "mV"}
